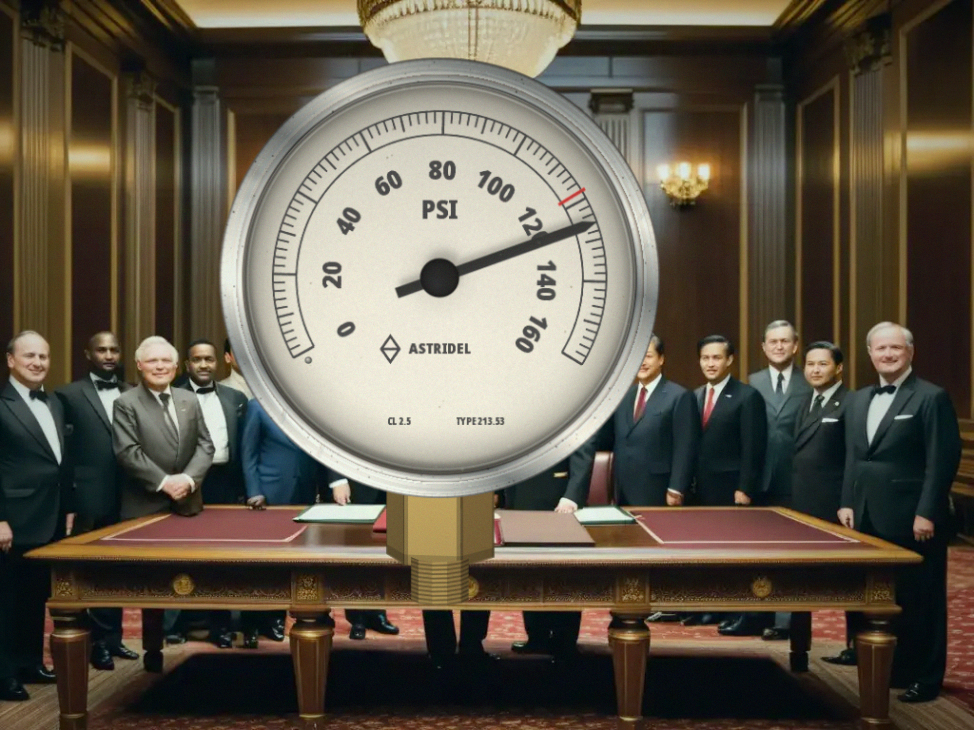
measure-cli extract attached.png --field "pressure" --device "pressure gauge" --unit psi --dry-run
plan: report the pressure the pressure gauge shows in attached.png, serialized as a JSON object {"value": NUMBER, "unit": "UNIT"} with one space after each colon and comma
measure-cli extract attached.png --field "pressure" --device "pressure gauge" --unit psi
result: {"value": 126, "unit": "psi"}
